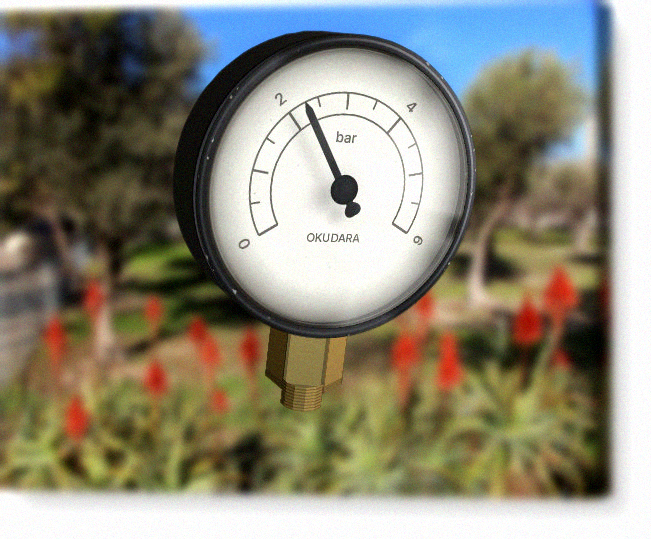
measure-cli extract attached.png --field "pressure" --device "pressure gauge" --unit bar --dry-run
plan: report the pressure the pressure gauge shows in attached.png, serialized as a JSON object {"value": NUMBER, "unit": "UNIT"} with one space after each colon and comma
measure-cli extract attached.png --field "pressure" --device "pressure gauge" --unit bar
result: {"value": 2.25, "unit": "bar"}
